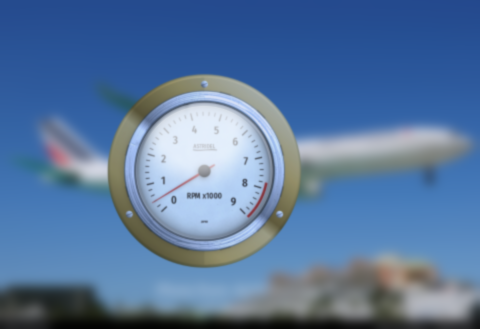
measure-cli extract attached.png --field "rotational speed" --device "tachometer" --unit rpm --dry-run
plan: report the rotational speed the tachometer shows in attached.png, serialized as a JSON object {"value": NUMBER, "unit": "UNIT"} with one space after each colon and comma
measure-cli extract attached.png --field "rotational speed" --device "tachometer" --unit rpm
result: {"value": 400, "unit": "rpm"}
